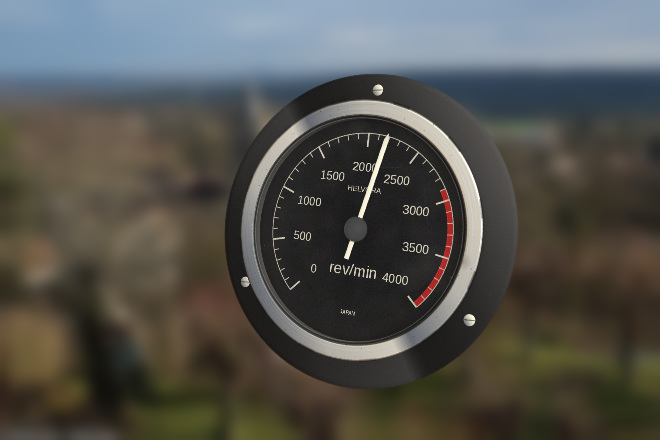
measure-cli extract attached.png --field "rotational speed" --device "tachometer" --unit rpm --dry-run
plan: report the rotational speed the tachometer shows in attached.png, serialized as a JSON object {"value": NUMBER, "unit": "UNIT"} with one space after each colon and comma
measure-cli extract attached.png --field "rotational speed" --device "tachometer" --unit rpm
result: {"value": 2200, "unit": "rpm"}
